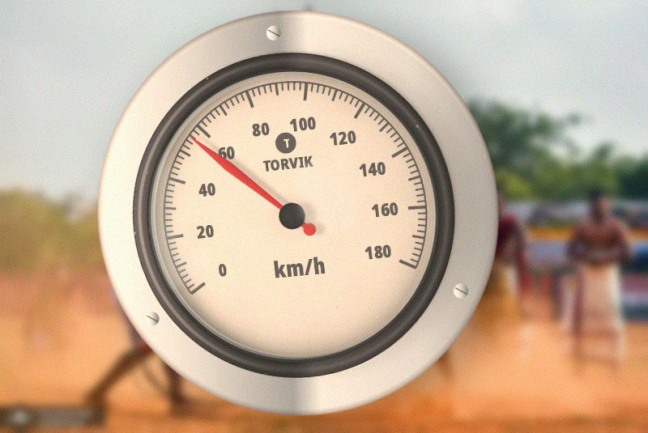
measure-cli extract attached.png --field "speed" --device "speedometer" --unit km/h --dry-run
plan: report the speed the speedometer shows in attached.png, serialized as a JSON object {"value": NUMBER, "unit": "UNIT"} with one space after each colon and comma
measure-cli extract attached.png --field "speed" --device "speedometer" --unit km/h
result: {"value": 56, "unit": "km/h"}
